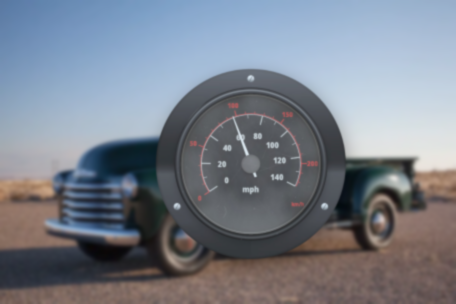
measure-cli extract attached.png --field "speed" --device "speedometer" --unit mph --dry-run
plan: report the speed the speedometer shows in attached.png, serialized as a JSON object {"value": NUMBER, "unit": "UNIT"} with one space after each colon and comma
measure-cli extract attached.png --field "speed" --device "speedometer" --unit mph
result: {"value": 60, "unit": "mph"}
